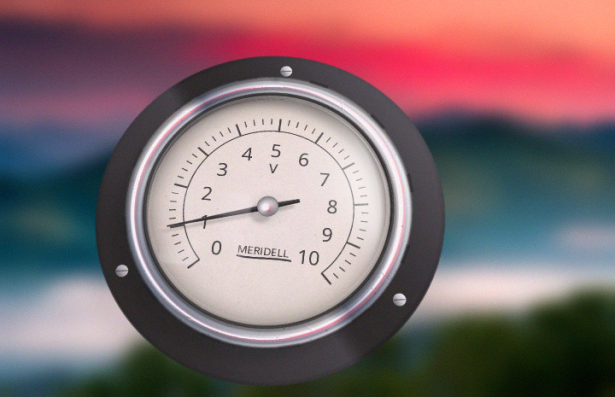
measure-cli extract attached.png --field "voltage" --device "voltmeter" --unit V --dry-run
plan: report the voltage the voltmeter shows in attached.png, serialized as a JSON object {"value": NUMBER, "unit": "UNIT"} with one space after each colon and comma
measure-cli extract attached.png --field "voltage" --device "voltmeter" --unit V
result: {"value": 1, "unit": "V"}
